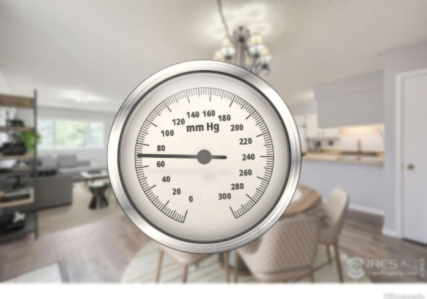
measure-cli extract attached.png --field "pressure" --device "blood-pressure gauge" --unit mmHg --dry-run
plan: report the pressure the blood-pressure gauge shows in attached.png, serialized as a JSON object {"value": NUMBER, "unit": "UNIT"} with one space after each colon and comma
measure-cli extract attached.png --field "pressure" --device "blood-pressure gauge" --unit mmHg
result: {"value": 70, "unit": "mmHg"}
